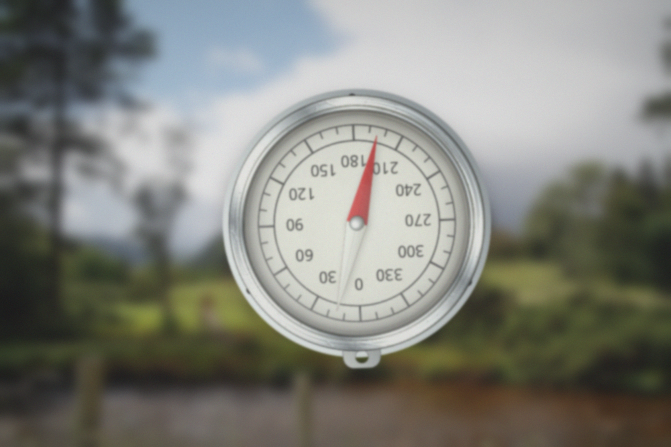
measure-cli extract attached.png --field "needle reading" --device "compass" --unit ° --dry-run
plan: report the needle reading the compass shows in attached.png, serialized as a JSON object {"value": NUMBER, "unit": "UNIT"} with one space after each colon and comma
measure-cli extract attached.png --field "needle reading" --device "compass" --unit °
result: {"value": 195, "unit": "°"}
